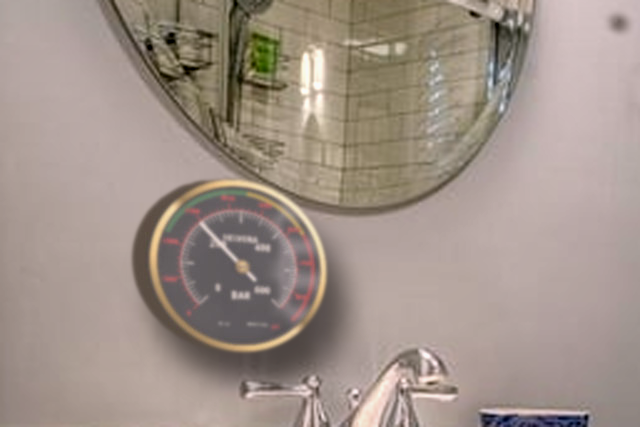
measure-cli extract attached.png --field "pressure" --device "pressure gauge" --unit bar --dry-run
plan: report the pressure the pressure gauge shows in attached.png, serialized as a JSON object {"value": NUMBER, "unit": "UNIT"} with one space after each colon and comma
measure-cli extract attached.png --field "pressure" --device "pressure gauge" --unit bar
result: {"value": 200, "unit": "bar"}
